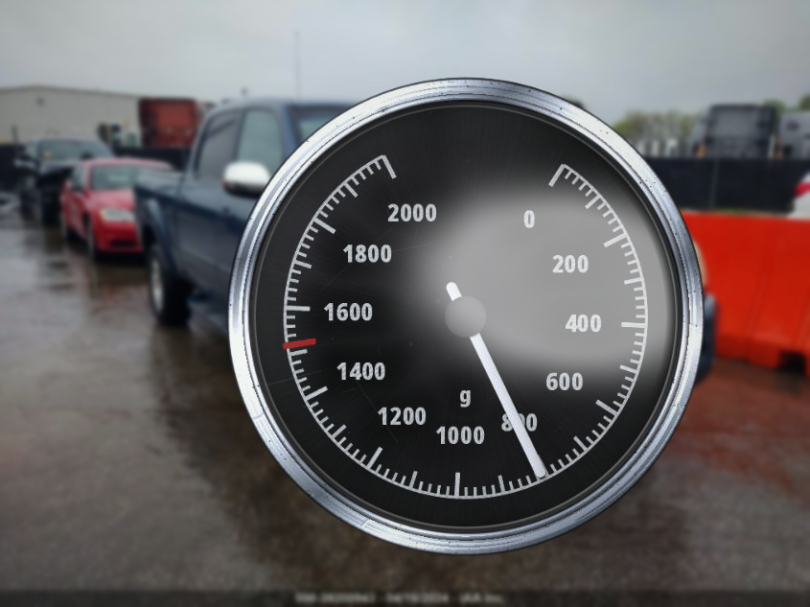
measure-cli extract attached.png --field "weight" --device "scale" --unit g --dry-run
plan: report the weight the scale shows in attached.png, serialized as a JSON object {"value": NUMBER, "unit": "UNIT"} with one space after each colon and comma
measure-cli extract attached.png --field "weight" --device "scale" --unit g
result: {"value": 810, "unit": "g"}
